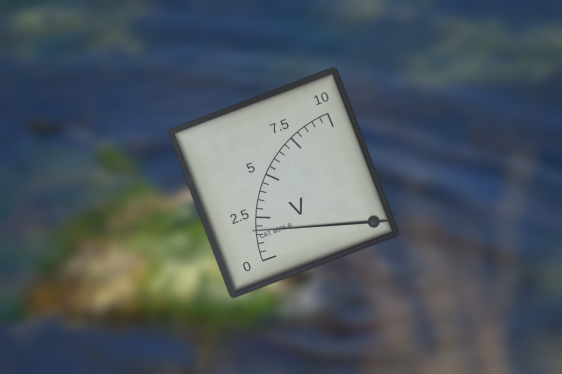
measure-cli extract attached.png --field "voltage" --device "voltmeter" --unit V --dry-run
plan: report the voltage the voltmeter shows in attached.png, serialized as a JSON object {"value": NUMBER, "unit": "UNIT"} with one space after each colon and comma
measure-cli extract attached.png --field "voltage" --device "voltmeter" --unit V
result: {"value": 1.75, "unit": "V"}
